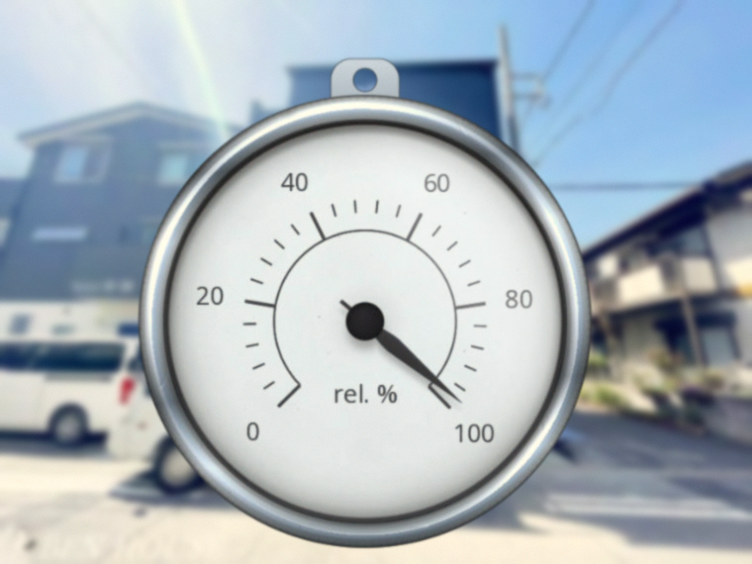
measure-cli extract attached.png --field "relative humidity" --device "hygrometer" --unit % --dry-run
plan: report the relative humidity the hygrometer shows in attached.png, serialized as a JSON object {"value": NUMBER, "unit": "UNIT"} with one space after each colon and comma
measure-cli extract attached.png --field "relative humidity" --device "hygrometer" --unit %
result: {"value": 98, "unit": "%"}
